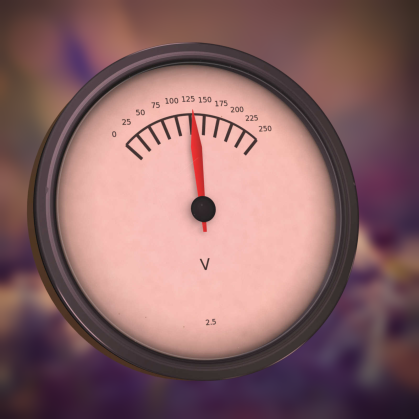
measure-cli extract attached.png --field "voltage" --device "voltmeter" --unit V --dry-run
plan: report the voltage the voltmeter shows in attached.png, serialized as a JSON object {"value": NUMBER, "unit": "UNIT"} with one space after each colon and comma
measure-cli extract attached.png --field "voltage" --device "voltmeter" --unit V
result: {"value": 125, "unit": "V"}
